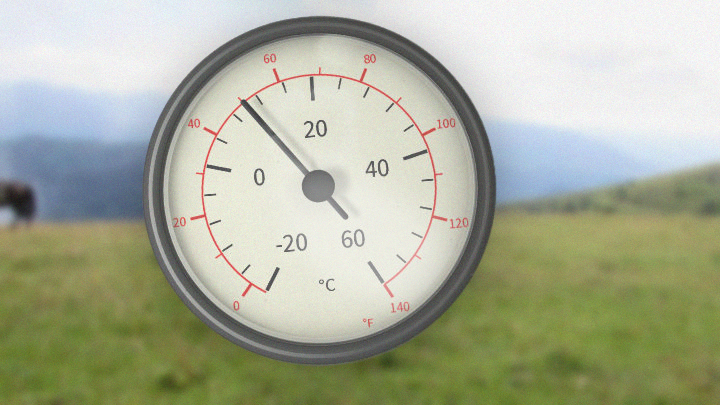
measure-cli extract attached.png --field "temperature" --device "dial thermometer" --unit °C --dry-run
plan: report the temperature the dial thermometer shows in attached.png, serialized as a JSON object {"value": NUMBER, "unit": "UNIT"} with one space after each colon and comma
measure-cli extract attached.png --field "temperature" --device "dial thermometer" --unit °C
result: {"value": 10, "unit": "°C"}
